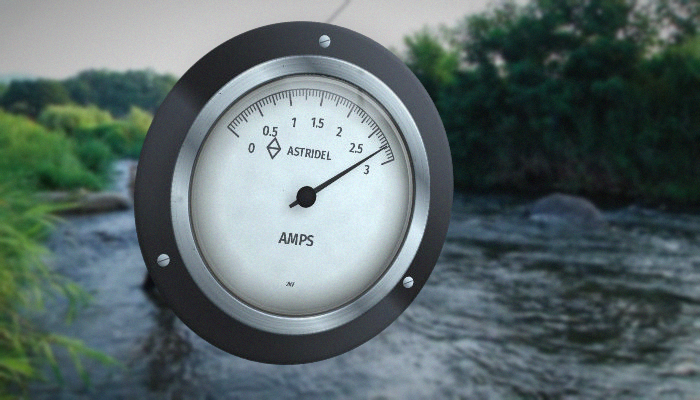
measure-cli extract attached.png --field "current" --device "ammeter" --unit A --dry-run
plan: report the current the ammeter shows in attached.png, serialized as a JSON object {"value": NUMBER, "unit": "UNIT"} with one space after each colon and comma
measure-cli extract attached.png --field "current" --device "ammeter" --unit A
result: {"value": 2.75, "unit": "A"}
